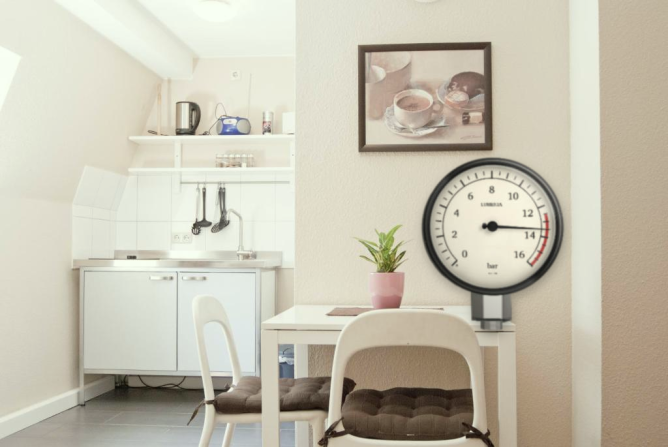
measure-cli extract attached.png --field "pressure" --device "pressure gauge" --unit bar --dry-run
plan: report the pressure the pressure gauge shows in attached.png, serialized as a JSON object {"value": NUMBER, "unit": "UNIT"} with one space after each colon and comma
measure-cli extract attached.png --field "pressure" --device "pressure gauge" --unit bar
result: {"value": 13.5, "unit": "bar"}
